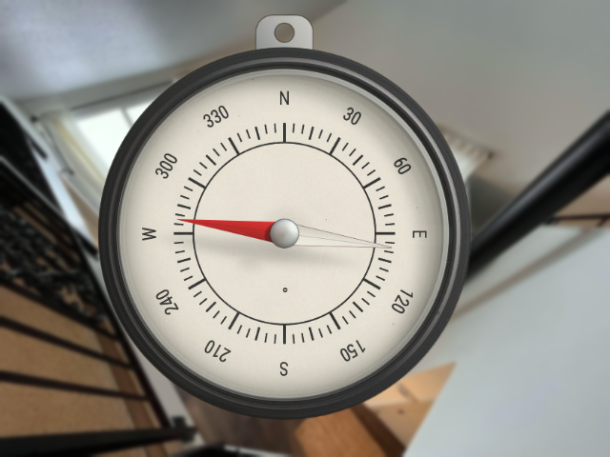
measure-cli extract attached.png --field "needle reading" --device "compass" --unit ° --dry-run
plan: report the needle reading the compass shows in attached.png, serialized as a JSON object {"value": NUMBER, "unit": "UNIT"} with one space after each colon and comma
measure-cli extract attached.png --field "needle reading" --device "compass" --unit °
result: {"value": 277.5, "unit": "°"}
